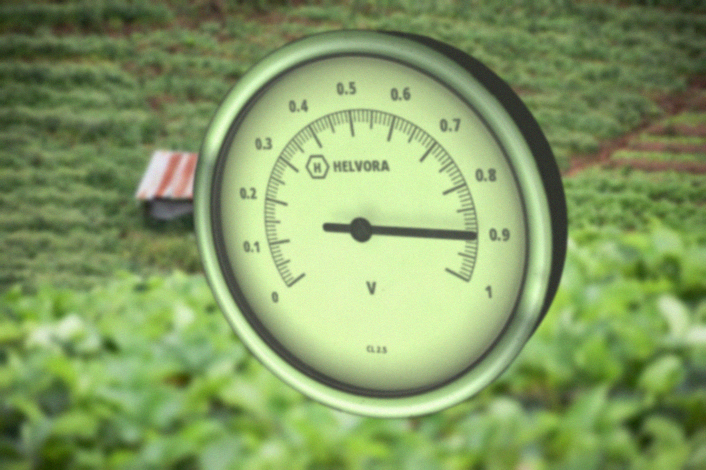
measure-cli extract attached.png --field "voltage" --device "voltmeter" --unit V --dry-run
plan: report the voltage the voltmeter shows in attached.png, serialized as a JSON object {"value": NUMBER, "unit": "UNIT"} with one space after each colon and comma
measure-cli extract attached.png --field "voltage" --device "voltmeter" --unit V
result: {"value": 0.9, "unit": "V"}
